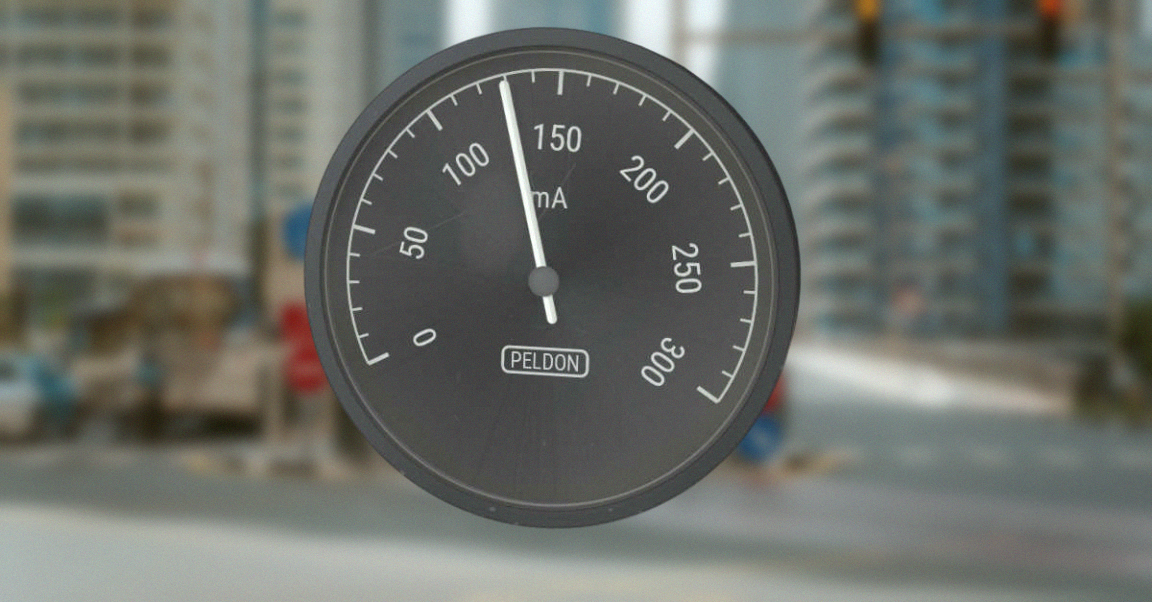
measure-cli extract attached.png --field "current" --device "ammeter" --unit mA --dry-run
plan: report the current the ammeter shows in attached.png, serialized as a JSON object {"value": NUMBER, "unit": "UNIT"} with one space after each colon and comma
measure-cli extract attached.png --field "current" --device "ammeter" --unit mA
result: {"value": 130, "unit": "mA"}
